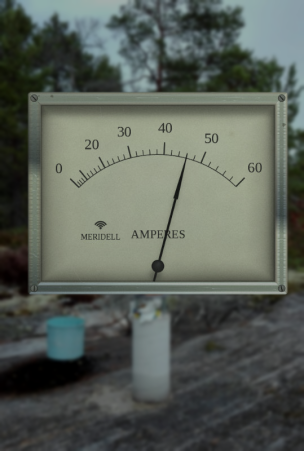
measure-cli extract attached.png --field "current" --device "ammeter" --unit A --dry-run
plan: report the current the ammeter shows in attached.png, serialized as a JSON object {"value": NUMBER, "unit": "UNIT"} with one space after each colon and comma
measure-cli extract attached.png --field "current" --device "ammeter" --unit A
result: {"value": 46, "unit": "A"}
